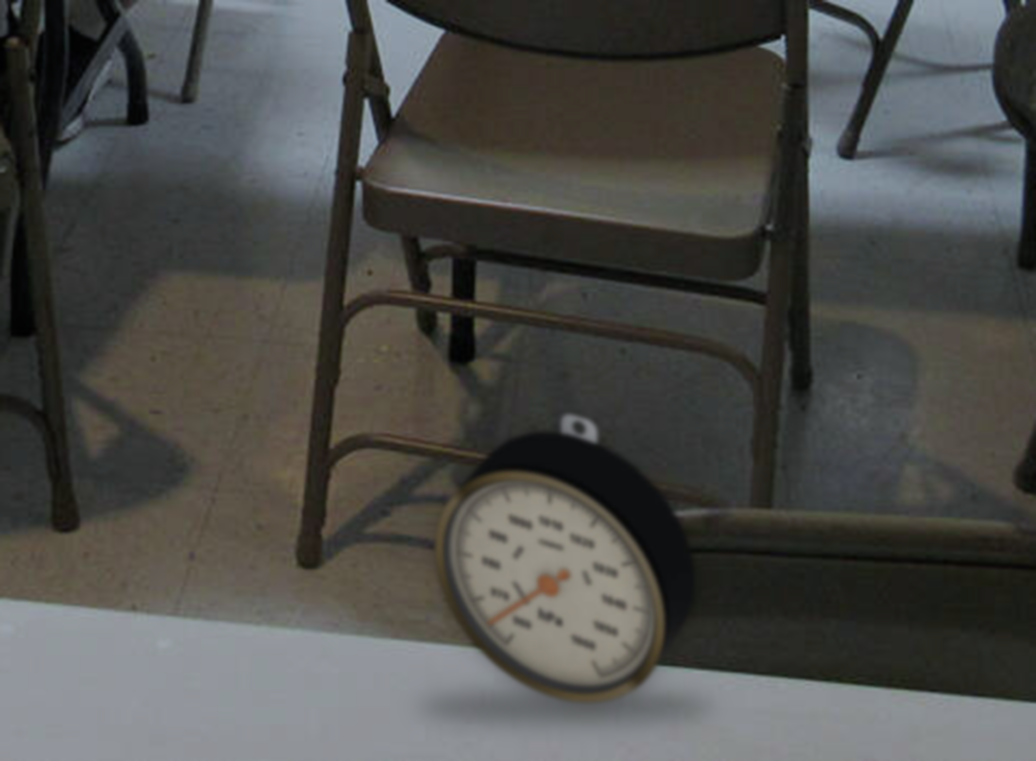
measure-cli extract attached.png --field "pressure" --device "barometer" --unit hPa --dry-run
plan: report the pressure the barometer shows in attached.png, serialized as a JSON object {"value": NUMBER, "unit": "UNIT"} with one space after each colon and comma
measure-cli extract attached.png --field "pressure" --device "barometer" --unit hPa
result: {"value": 965, "unit": "hPa"}
